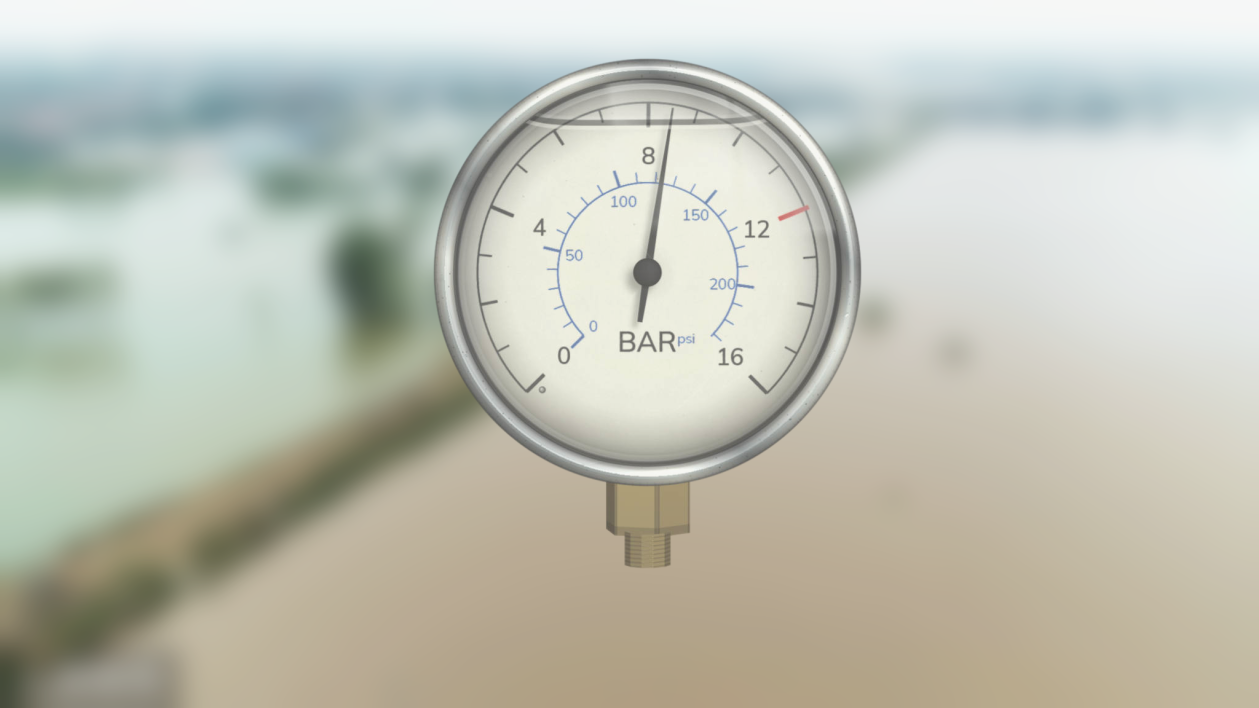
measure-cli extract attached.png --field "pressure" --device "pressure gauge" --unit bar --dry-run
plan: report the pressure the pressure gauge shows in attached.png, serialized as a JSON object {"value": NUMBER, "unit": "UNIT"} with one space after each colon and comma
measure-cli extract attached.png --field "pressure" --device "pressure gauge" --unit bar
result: {"value": 8.5, "unit": "bar"}
